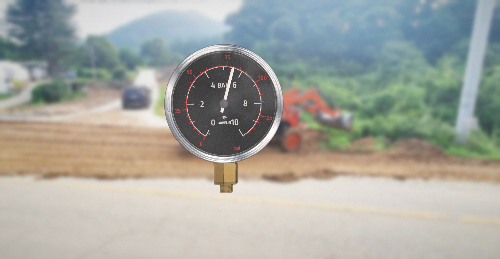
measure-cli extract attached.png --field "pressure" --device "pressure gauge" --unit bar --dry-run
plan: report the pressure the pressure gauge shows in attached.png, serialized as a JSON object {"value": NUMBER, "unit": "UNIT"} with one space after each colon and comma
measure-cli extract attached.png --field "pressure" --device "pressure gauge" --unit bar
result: {"value": 5.5, "unit": "bar"}
